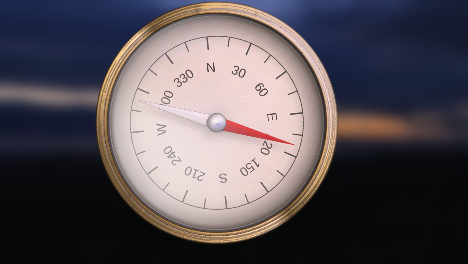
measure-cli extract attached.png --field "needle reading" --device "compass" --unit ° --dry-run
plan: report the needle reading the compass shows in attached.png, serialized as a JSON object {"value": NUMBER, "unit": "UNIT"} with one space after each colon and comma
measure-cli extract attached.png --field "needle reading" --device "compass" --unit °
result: {"value": 112.5, "unit": "°"}
